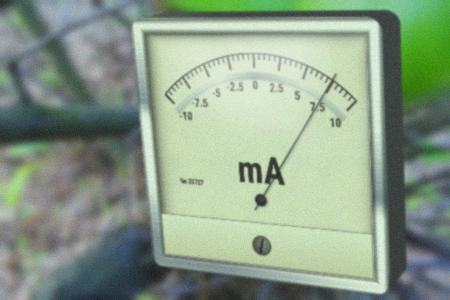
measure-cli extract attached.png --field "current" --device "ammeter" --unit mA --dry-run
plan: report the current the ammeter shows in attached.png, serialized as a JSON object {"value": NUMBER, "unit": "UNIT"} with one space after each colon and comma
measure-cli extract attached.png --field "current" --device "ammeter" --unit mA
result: {"value": 7.5, "unit": "mA"}
